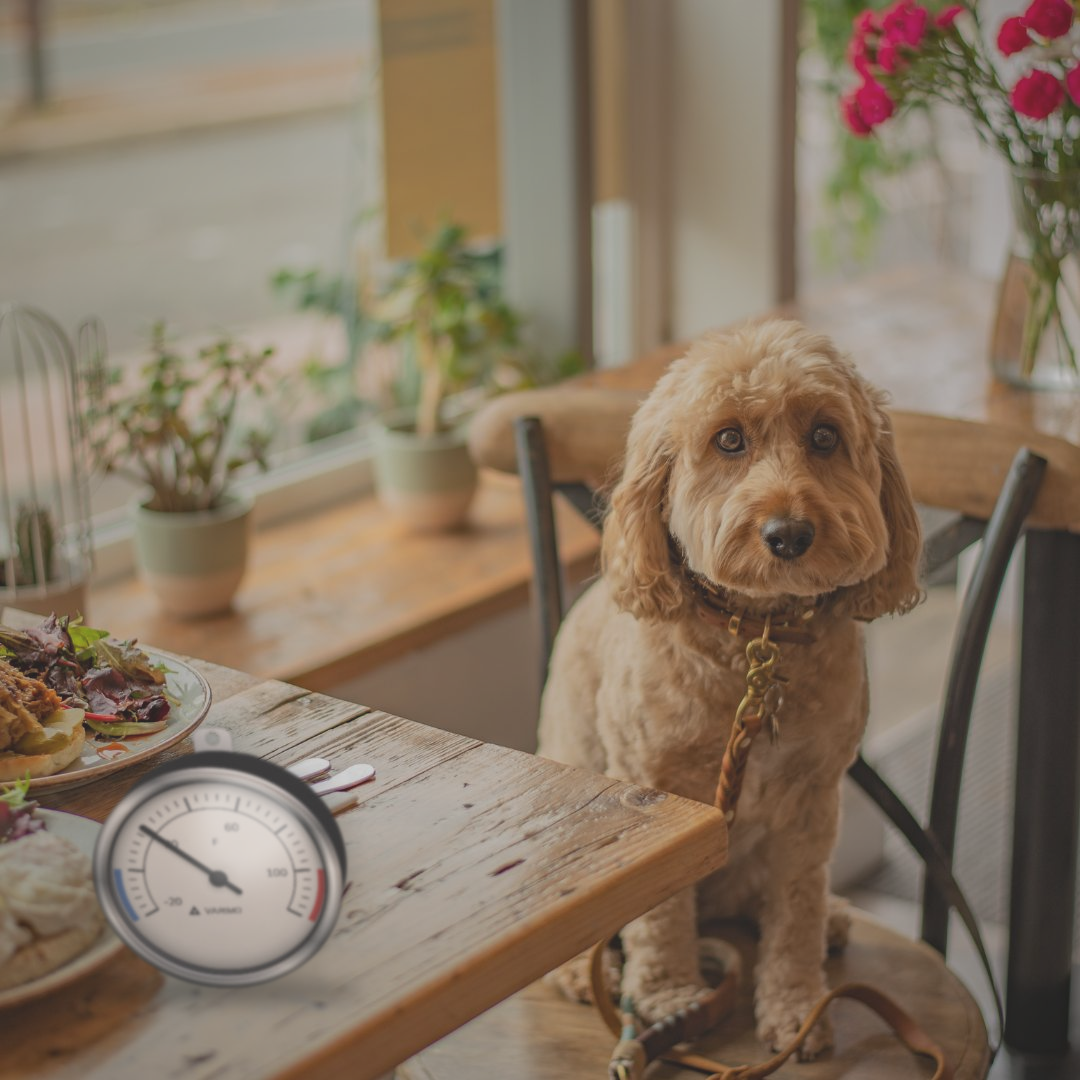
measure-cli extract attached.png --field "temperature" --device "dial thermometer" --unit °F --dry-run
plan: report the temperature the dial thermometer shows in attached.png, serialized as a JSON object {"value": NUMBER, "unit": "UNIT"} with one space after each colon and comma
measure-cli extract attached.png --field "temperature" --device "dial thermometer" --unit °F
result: {"value": 20, "unit": "°F"}
